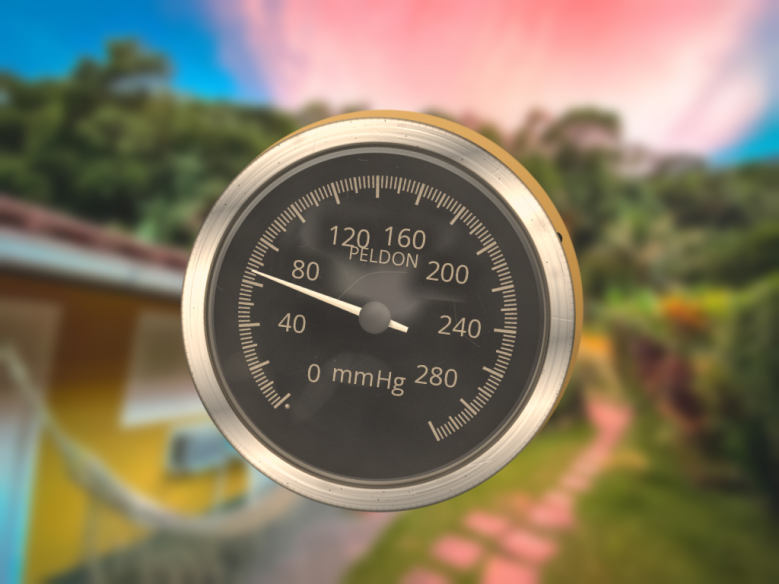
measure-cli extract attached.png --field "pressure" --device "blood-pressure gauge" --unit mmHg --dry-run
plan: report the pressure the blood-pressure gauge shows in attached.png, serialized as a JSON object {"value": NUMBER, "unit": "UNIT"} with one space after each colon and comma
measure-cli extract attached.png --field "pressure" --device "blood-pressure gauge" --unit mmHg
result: {"value": 66, "unit": "mmHg"}
